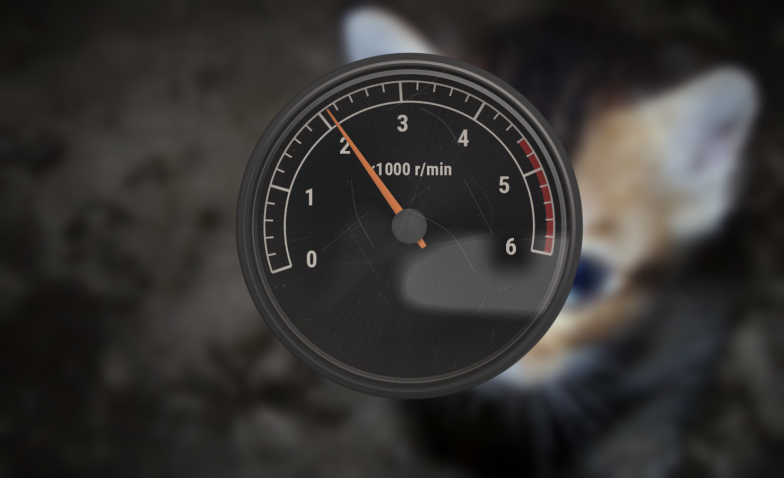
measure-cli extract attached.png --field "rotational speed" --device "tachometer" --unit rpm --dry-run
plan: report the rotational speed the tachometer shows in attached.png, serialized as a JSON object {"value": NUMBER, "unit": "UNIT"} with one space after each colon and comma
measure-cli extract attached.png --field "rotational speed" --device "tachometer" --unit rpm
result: {"value": 2100, "unit": "rpm"}
